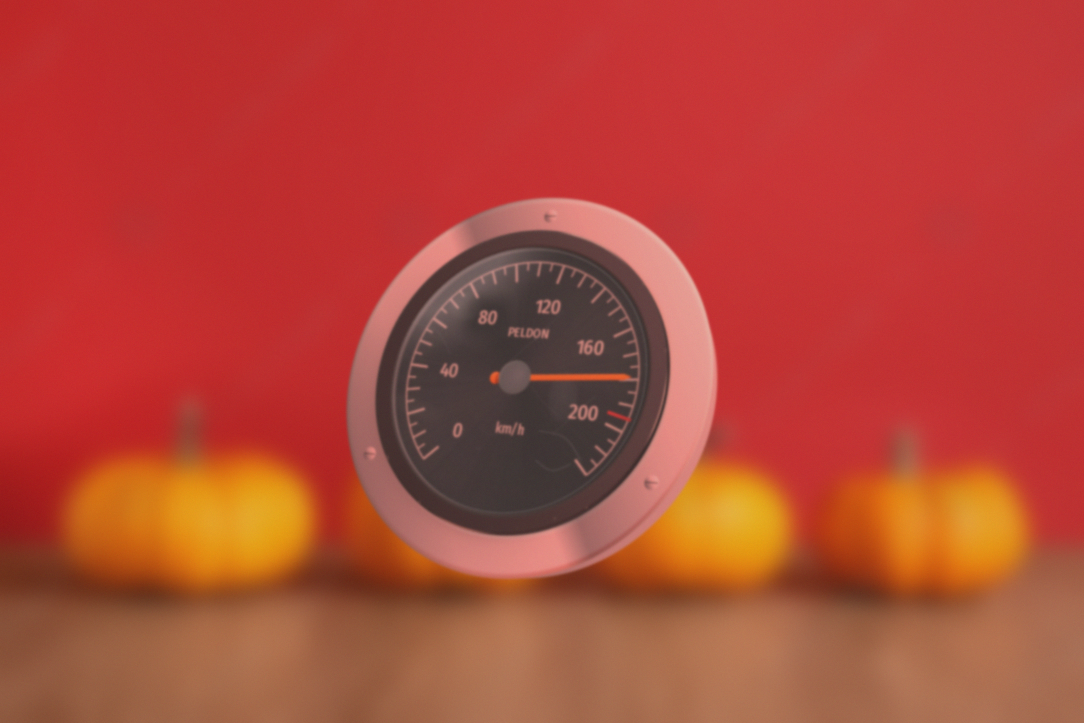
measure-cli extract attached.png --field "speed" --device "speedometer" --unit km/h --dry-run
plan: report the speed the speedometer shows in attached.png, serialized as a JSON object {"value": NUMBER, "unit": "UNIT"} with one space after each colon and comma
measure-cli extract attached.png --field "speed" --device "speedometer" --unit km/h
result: {"value": 180, "unit": "km/h"}
